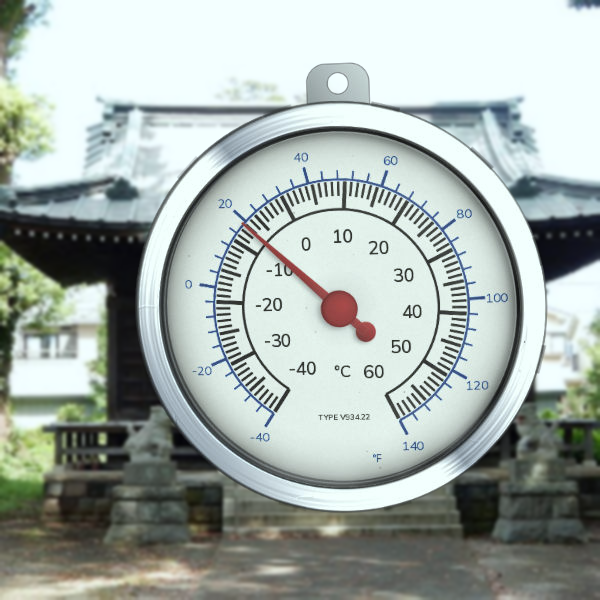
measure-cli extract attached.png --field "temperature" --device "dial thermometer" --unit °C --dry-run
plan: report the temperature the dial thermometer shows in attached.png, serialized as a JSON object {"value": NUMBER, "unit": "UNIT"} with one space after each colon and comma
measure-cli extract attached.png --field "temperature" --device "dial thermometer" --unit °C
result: {"value": -7, "unit": "°C"}
